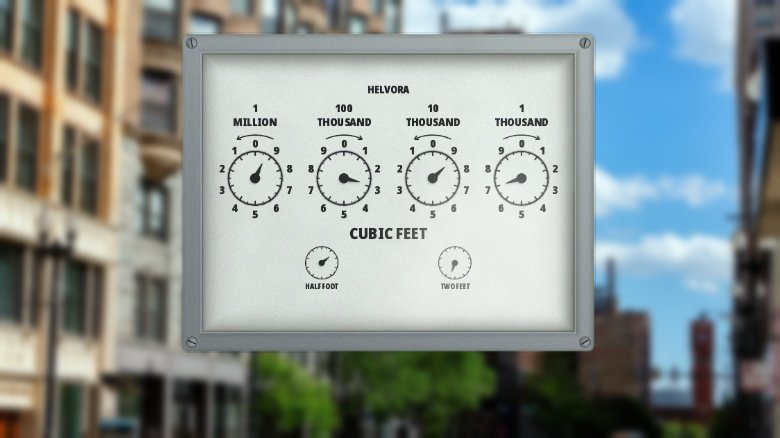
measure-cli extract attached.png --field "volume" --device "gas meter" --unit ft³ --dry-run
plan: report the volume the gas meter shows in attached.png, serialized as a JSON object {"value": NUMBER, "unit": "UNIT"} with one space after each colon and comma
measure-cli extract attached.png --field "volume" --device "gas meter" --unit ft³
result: {"value": 928700, "unit": "ft³"}
